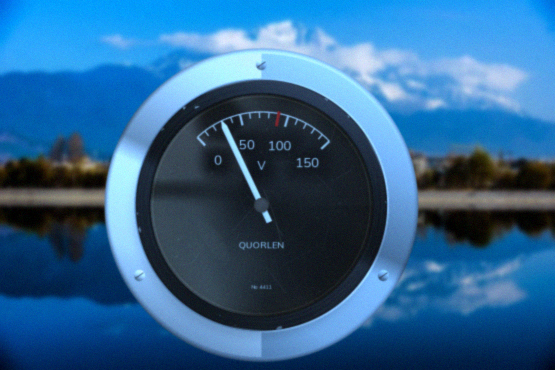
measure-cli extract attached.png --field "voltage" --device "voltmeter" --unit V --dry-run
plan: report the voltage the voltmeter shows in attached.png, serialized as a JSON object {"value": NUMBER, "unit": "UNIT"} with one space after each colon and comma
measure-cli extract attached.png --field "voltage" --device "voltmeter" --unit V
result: {"value": 30, "unit": "V"}
